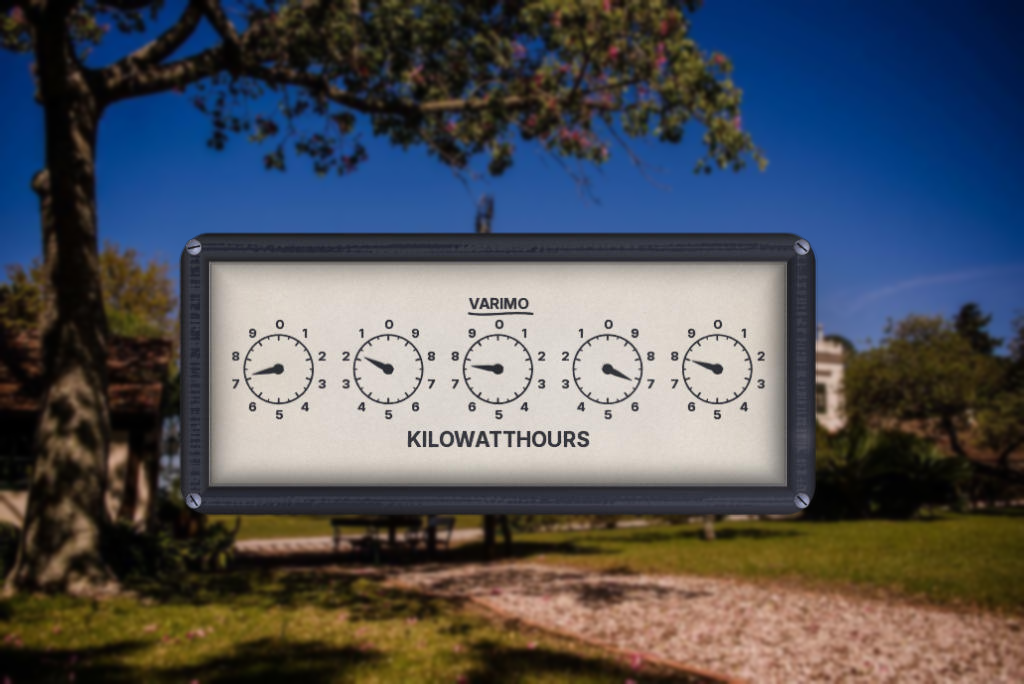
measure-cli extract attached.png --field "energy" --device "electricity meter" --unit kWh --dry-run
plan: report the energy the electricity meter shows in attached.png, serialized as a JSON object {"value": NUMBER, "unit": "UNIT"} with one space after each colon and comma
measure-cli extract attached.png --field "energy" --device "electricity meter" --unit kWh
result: {"value": 71768, "unit": "kWh"}
